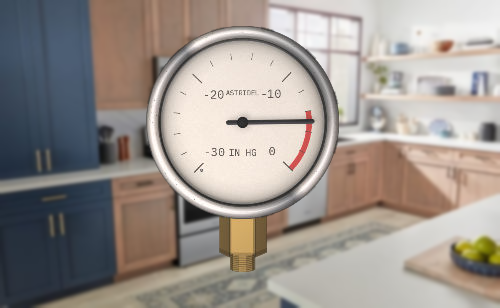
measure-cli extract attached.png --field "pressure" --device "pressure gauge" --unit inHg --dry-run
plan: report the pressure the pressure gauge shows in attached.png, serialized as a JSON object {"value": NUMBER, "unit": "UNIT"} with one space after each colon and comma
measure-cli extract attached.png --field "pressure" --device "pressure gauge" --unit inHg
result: {"value": -5, "unit": "inHg"}
